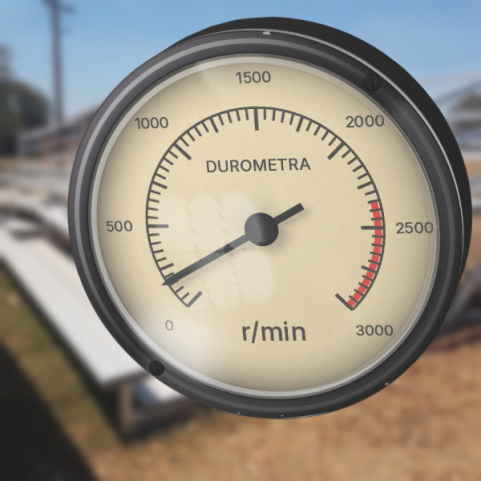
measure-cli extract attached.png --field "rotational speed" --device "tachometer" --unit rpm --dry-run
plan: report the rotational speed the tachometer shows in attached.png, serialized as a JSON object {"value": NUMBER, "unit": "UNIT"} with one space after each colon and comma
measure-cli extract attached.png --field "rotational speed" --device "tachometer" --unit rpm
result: {"value": 175, "unit": "rpm"}
